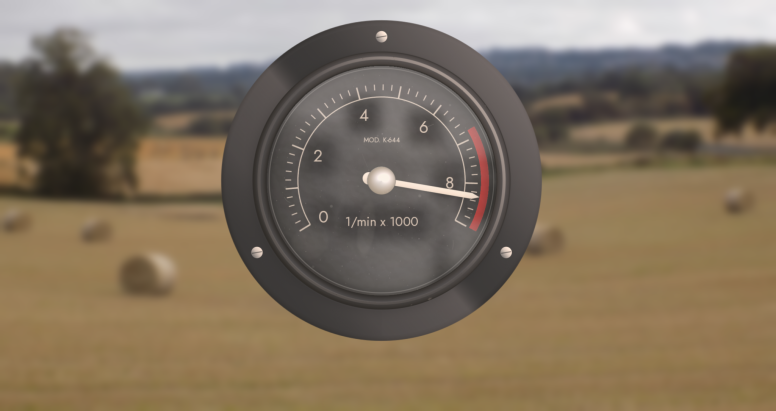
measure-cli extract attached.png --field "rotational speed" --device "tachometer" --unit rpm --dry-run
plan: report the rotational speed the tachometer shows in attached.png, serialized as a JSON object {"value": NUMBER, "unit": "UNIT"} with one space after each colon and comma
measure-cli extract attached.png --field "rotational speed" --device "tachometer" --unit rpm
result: {"value": 8300, "unit": "rpm"}
